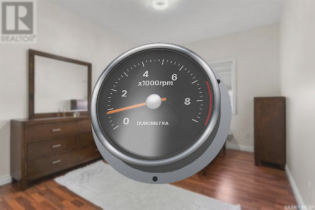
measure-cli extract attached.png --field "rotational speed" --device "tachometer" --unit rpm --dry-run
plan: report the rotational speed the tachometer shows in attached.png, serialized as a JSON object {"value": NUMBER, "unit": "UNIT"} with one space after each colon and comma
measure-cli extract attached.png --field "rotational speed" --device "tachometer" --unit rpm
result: {"value": 800, "unit": "rpm"}
